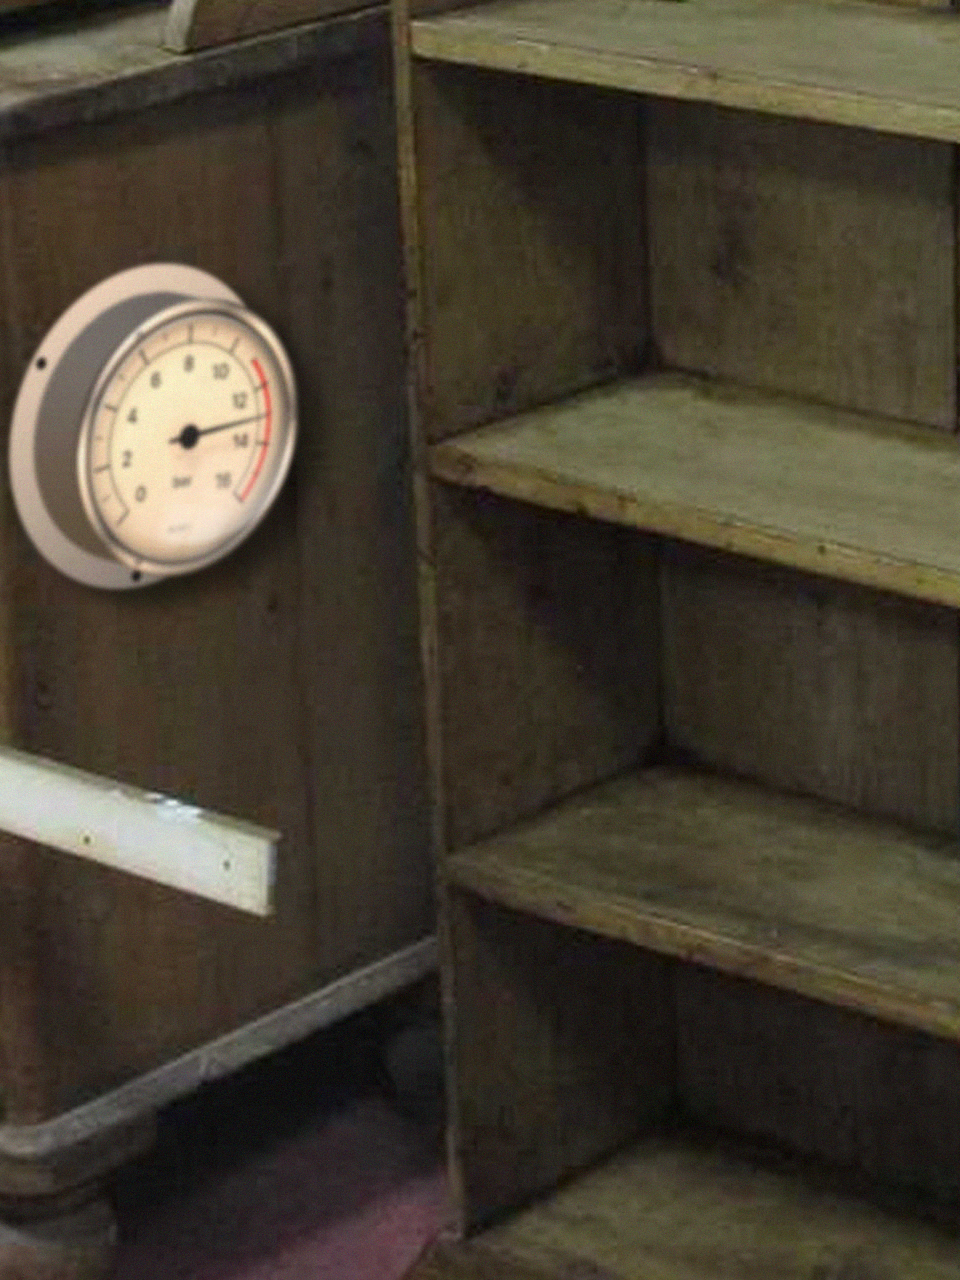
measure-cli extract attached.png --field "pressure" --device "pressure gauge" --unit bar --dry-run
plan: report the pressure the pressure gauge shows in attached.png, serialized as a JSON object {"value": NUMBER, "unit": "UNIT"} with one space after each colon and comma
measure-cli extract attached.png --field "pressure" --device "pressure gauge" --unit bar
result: {"value": 13, "unit": "bar"}
